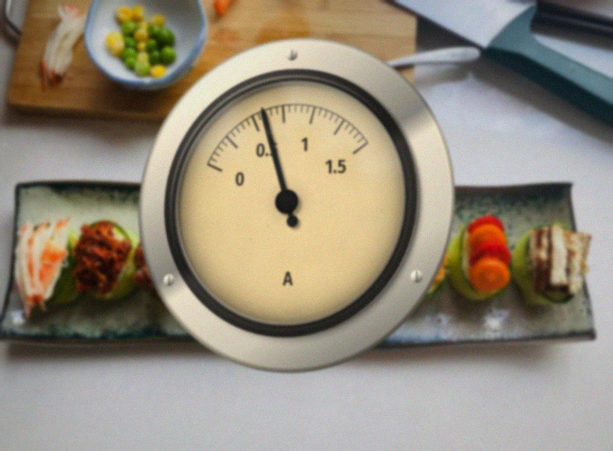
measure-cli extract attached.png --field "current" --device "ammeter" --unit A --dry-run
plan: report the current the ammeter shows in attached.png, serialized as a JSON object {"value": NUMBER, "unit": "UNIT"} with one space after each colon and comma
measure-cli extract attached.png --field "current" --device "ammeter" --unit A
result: {"value": 0.6, "unit": "A"}
